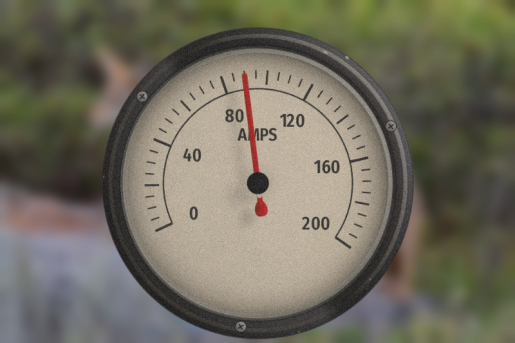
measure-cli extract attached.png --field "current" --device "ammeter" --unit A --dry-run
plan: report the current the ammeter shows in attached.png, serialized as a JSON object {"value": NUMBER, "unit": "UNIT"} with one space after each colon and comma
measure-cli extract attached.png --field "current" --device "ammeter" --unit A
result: {"value": 90, "unit": "A"}
